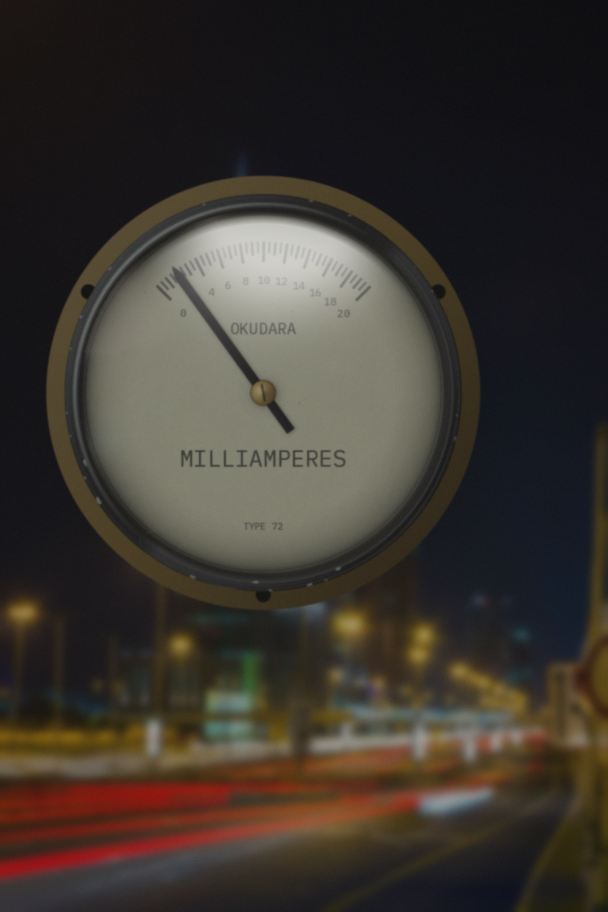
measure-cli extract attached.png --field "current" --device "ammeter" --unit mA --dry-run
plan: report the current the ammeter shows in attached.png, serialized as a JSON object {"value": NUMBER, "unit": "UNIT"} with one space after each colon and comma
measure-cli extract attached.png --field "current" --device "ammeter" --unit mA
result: {"value": 2, "unit": "mA"}
